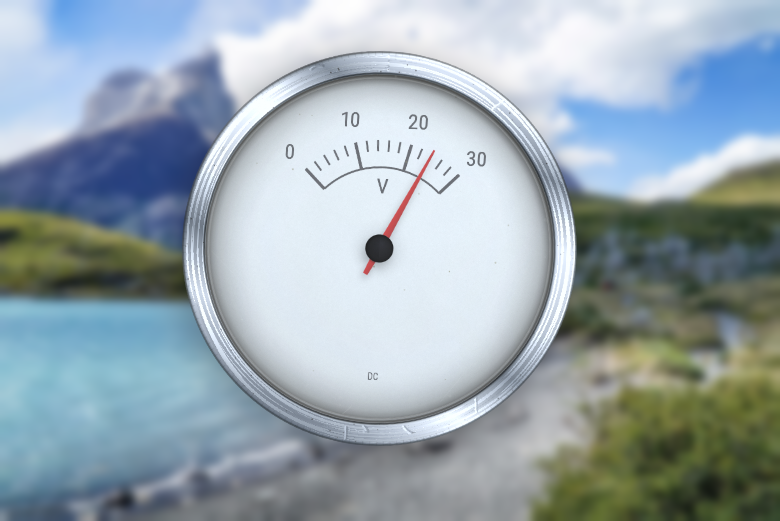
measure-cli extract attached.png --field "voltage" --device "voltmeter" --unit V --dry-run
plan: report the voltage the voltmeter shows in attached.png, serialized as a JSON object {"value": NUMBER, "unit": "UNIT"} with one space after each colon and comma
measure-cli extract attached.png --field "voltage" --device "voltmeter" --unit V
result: {"value": 24, "unit": "V"}
